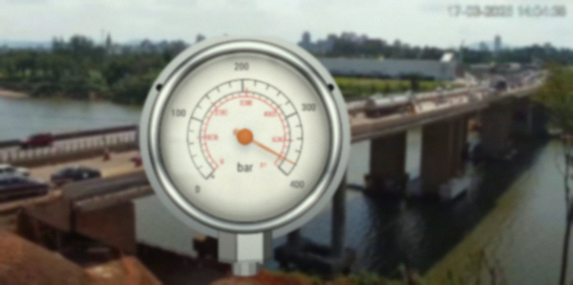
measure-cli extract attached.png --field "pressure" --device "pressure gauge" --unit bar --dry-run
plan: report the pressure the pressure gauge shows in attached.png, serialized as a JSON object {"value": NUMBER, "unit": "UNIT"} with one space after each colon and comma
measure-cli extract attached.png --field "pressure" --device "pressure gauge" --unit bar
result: {"value": 380, "unit": "bar"}
